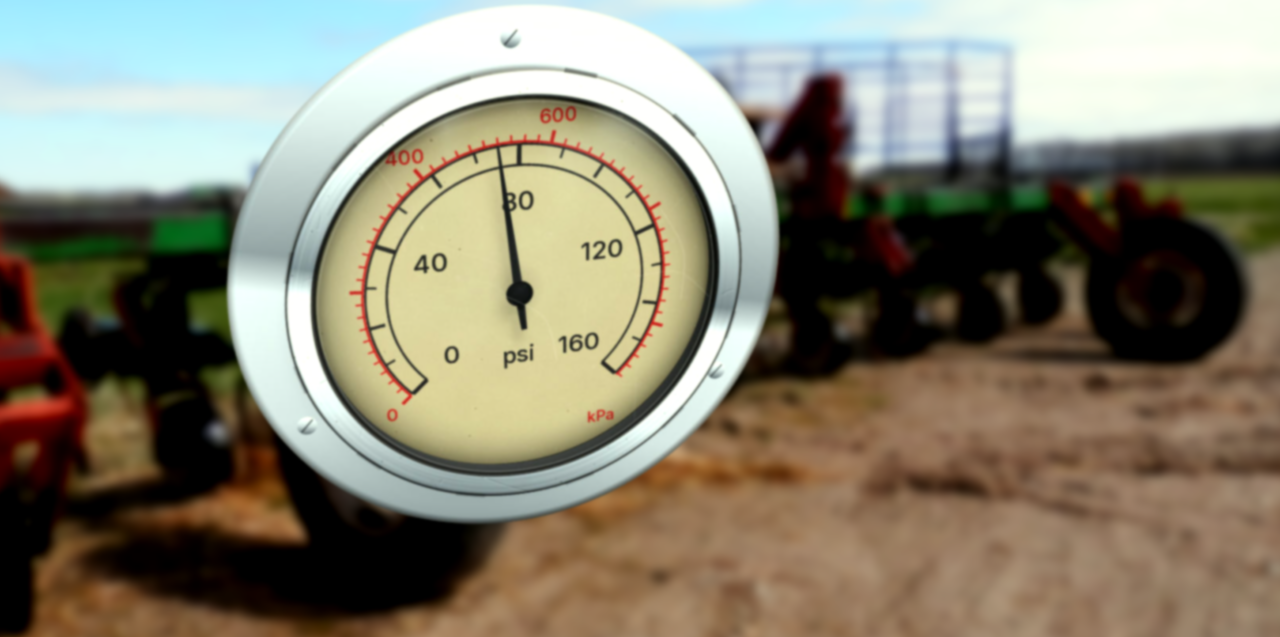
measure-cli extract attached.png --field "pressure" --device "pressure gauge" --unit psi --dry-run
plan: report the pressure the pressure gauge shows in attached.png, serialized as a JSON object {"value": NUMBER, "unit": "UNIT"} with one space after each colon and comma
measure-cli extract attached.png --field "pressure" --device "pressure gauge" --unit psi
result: {"value": 75, "unit": "psi"}
